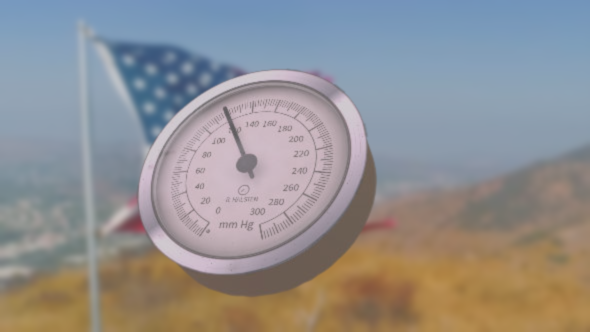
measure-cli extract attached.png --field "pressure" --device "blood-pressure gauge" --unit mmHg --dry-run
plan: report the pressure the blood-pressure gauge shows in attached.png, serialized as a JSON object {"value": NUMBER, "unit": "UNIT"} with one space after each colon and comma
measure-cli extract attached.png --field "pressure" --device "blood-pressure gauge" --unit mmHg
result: {"value": 120, "unit": "mmHg"}
